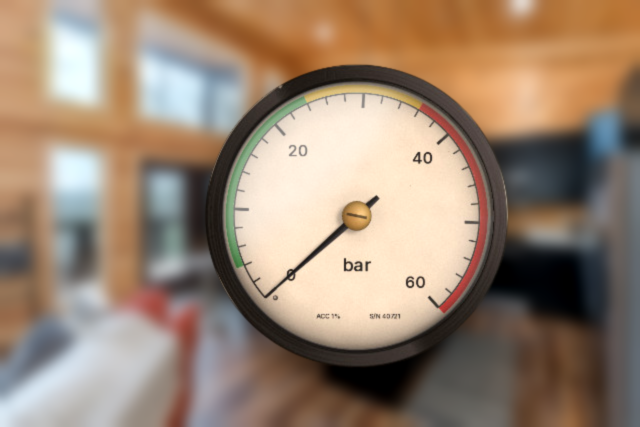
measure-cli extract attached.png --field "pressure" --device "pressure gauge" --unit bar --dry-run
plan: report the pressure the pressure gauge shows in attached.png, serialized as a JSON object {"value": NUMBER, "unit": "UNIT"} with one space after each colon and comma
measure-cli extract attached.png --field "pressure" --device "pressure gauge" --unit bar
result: {"value": 0, "unit": "bar"}
